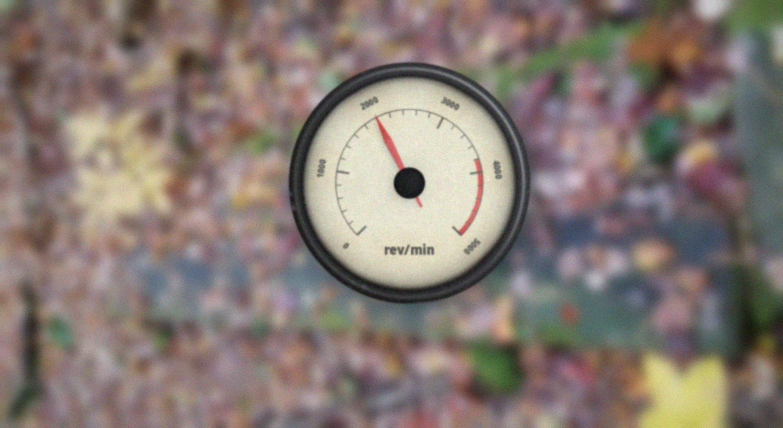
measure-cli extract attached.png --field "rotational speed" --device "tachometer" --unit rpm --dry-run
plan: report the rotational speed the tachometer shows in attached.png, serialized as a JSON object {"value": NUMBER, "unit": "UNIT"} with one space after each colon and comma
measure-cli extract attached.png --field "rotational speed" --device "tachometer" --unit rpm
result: {"value": 2000, "unit": "rpm"}
